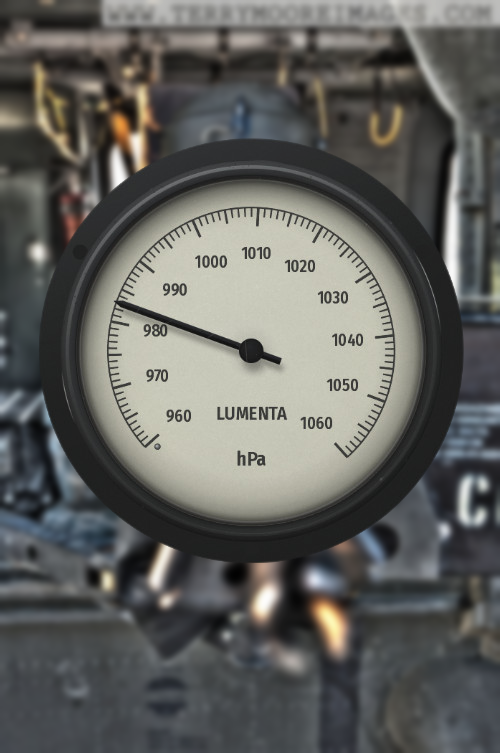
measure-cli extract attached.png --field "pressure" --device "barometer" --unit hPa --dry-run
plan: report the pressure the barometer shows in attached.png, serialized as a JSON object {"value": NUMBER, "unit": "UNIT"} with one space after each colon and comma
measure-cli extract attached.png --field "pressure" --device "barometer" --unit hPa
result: {"value": 983, "unit": "hPa"}
